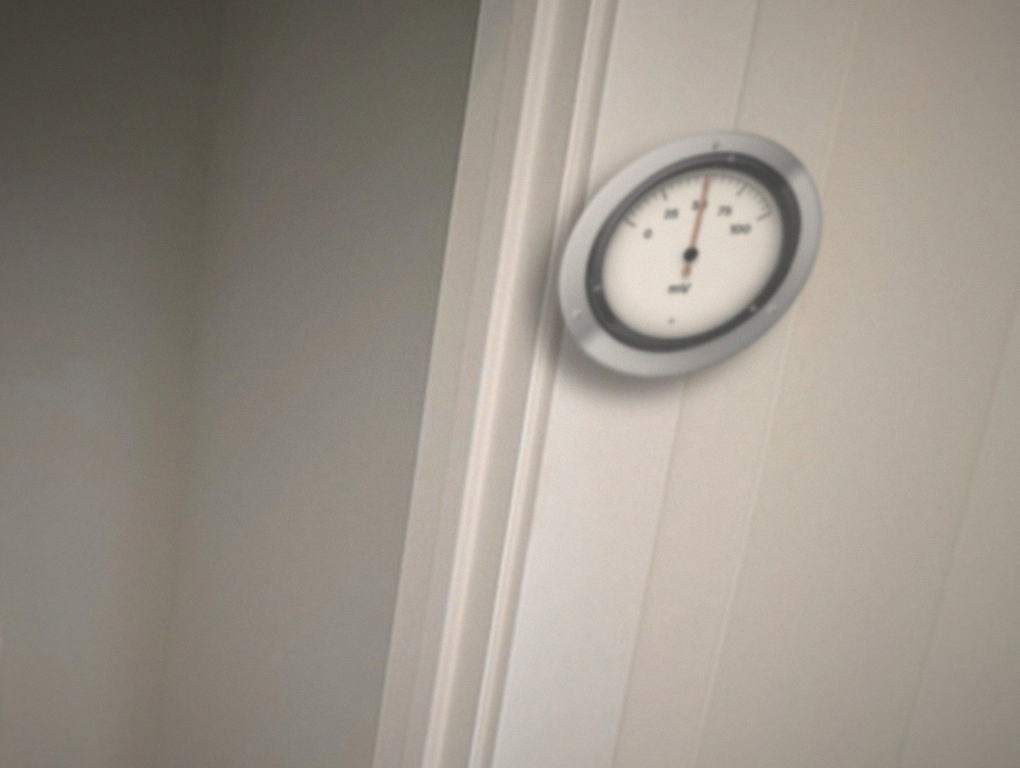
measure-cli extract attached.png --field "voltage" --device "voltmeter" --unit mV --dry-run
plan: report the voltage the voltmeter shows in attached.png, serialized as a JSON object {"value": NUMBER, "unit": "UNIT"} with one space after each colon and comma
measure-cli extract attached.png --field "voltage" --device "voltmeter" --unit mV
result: {"value": 50, "unit": "mV"}
